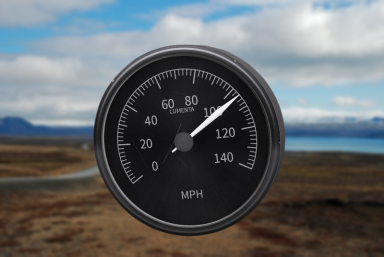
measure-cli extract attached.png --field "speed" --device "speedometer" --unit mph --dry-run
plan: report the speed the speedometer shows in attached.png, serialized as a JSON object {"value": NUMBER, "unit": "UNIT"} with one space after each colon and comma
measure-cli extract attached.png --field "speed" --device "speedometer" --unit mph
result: {"value": 104, "unit": "mph"}
